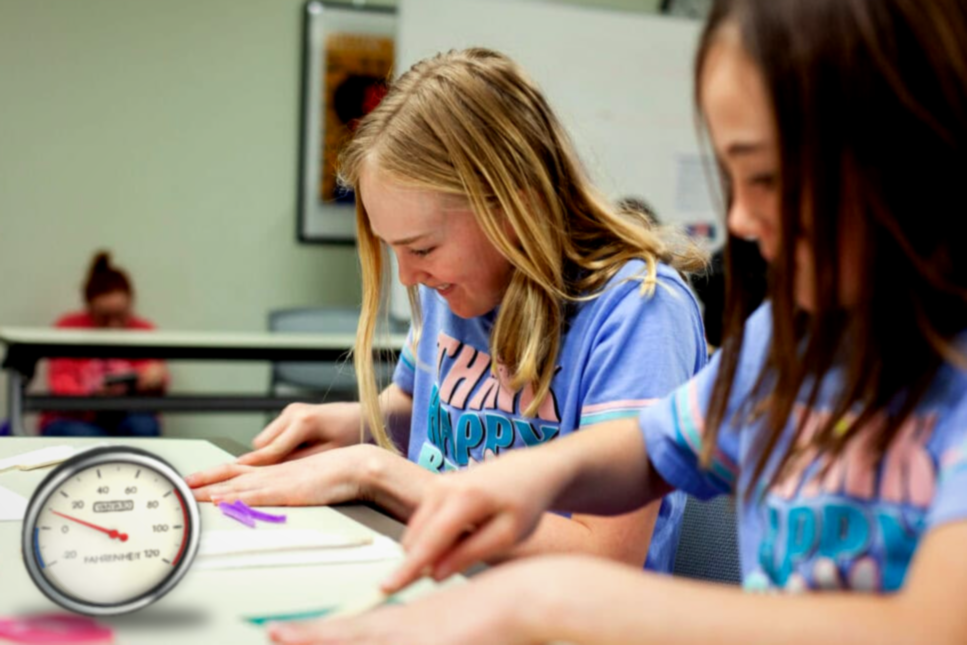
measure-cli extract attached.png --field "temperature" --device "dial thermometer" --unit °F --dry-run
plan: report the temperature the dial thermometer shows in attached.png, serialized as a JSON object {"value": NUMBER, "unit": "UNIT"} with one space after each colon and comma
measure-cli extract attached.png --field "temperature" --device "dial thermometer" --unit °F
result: {"value": 10, "unit": "°F"}
